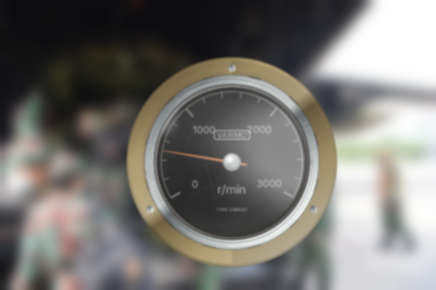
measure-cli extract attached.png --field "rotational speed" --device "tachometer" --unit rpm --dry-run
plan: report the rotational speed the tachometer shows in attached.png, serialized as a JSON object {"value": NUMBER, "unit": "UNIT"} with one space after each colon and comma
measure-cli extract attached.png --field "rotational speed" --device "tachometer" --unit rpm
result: {"value": 500, "unit": "rpm"}
